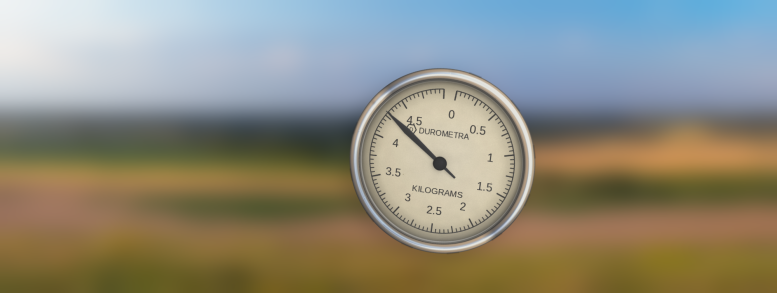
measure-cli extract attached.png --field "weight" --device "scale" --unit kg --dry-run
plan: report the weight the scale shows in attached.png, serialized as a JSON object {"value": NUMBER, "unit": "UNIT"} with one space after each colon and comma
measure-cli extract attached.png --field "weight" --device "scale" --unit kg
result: {"value": 4.3, "unit": "kg"}
